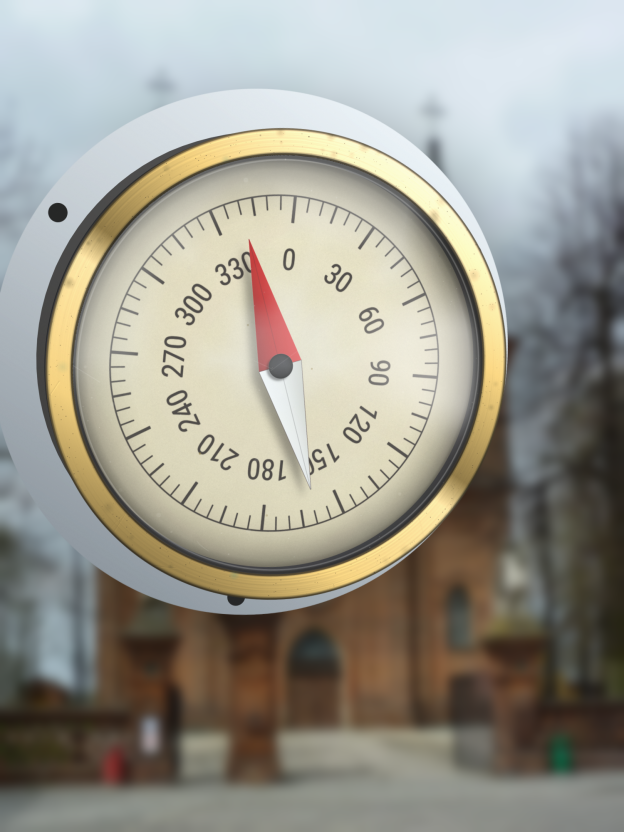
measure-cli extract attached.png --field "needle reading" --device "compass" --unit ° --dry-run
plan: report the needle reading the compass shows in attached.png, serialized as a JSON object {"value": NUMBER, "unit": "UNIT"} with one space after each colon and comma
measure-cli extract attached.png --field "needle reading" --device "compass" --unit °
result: {"value": 340, "unit": "°"}
